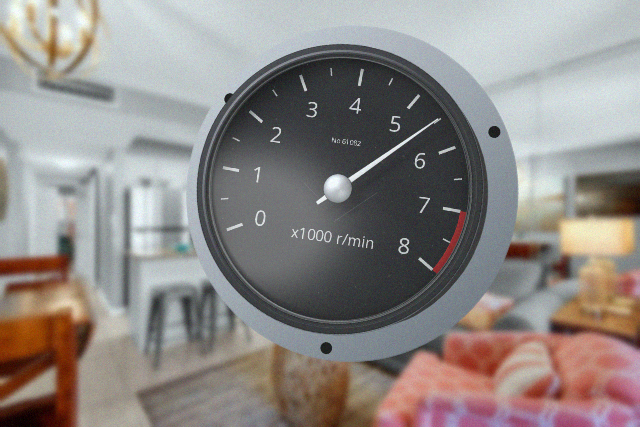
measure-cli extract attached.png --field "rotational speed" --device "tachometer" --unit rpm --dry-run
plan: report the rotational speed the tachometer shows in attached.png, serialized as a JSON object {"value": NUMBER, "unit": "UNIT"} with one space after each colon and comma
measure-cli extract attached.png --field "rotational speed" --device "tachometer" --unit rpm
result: {"value": 5500, "unit": "rpm"}
